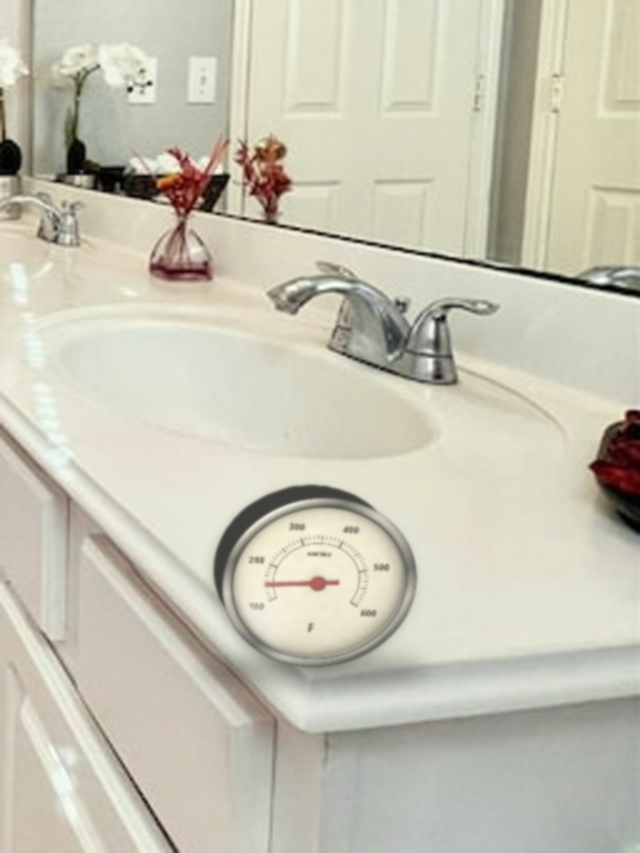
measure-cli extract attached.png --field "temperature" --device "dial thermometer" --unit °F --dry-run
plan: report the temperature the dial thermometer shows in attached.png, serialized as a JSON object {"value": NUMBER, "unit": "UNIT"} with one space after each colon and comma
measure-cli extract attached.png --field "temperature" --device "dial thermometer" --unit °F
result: {"value": 150, "unit": "°F"}
